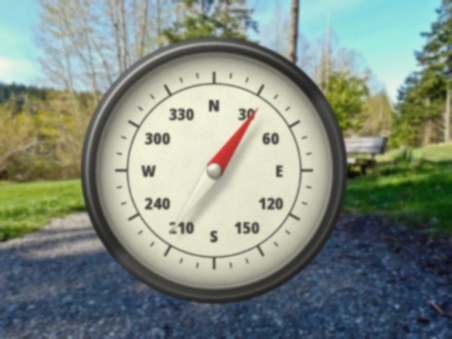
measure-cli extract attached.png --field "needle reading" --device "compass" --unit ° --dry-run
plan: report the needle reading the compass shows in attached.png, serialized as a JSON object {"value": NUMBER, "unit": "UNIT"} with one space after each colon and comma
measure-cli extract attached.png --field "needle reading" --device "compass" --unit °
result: {"value": 35, "unit": "°"}
